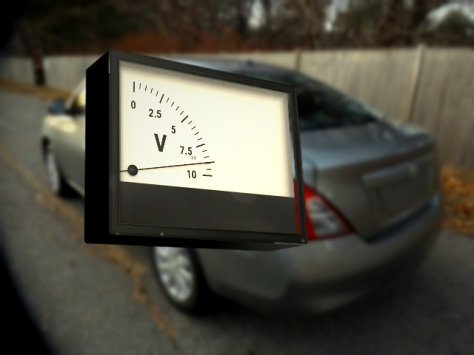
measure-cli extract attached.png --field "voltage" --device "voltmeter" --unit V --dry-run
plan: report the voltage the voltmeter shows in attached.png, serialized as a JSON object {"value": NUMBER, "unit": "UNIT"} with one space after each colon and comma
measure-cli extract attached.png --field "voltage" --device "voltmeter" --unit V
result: {"value": 9, "unit": "V"}
